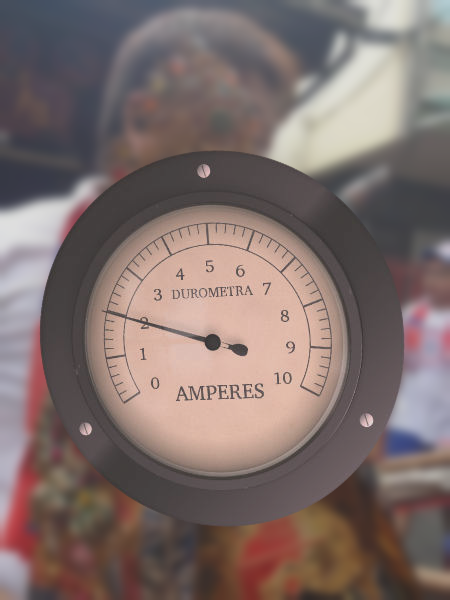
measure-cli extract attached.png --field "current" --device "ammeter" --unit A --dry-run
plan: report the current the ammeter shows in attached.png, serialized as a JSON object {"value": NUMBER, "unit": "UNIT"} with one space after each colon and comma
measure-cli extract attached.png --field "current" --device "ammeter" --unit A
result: {"value": 2, "unit": "A"}
